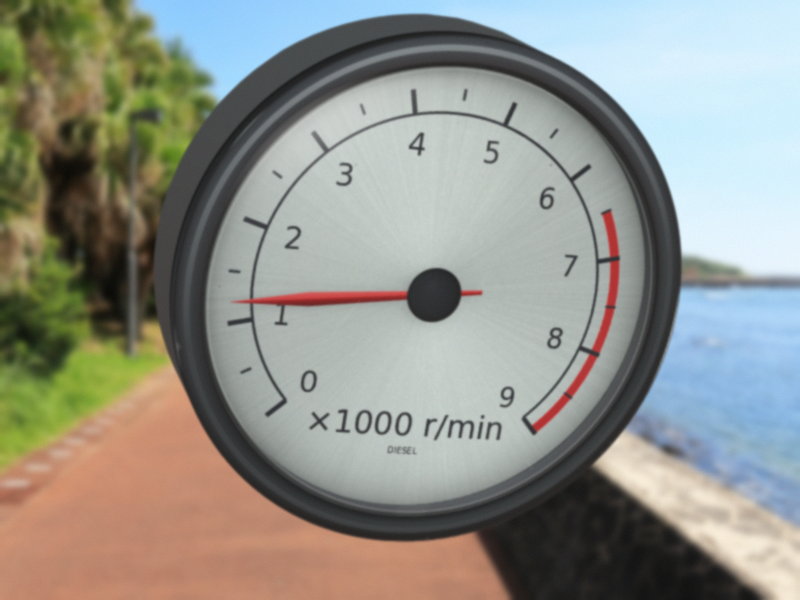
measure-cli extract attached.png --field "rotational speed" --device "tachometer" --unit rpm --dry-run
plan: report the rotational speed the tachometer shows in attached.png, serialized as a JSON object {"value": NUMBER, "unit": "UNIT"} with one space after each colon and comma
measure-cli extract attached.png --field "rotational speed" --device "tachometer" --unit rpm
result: {"value": 1250, "unit": "rpm"}
